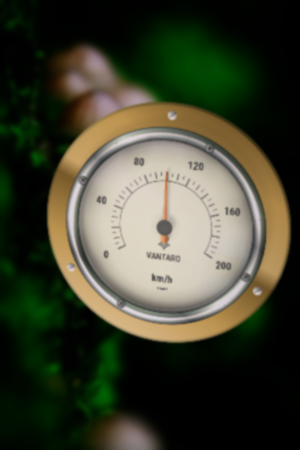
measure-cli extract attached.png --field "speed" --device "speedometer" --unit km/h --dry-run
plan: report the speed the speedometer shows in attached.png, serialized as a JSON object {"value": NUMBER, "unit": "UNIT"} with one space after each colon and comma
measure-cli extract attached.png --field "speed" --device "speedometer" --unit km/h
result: {"value": 100, "unit": "km/h"}
